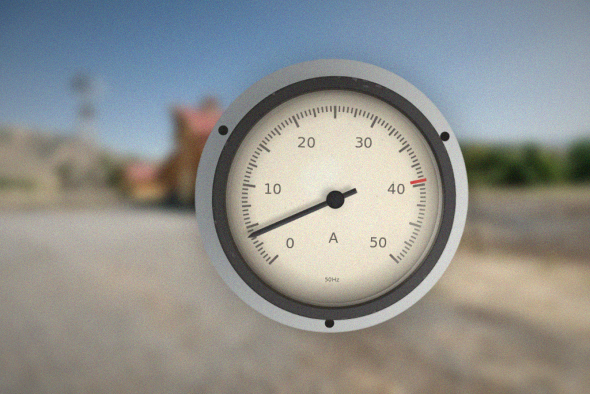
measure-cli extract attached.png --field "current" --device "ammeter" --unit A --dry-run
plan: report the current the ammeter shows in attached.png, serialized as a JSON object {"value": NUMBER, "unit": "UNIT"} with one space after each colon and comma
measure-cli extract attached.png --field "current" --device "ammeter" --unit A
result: {"value": 4, "unit": "A"}
